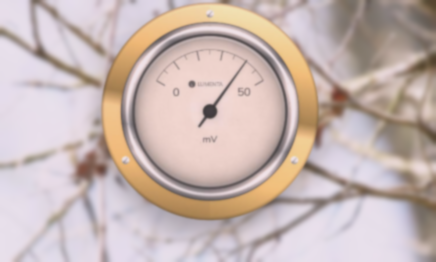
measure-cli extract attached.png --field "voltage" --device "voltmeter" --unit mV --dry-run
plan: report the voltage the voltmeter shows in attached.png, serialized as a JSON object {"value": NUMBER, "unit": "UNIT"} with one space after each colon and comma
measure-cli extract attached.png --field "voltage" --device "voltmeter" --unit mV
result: {"value": 40, "unit": "mV"}
